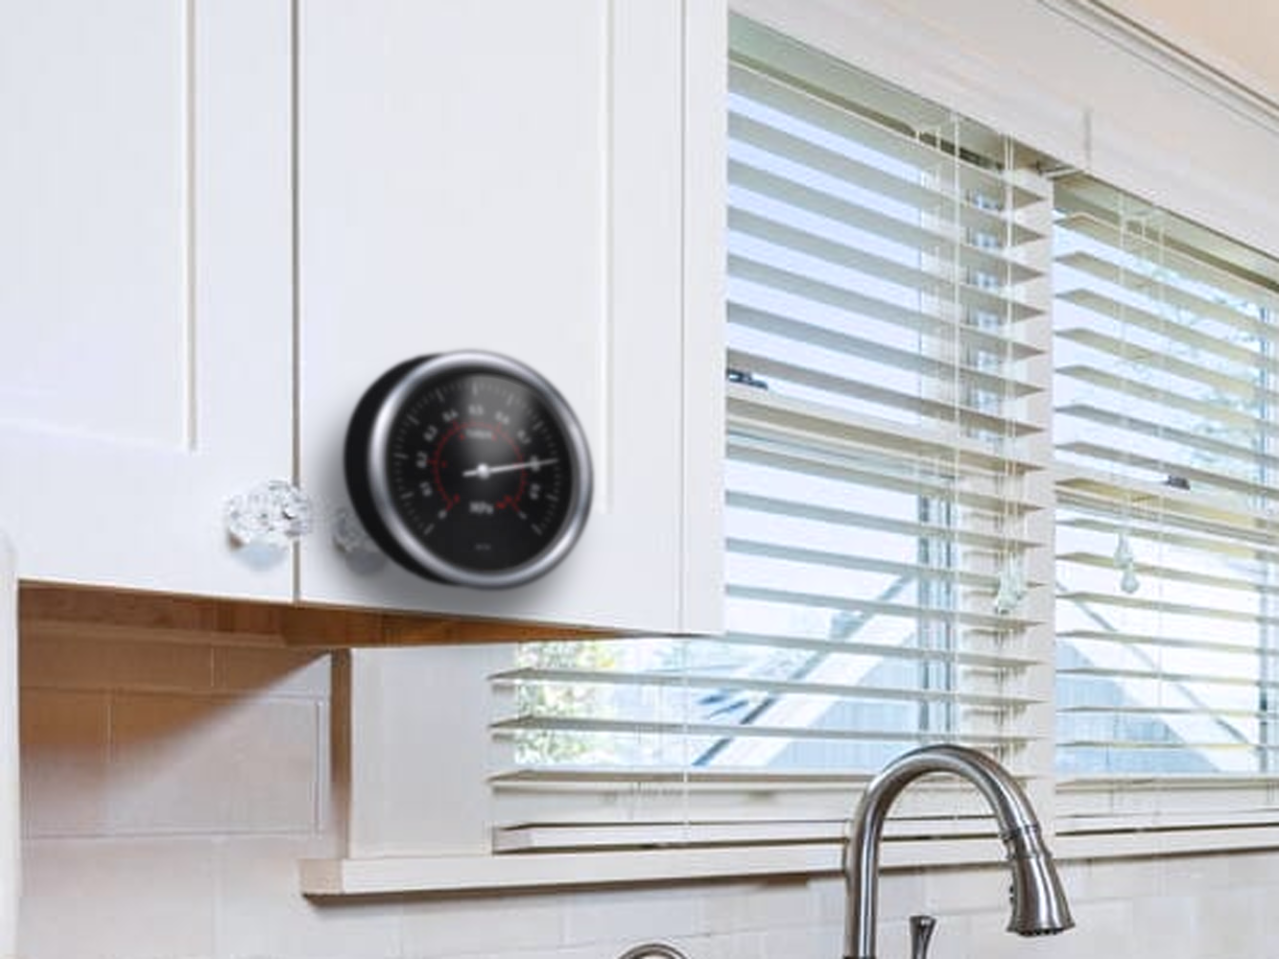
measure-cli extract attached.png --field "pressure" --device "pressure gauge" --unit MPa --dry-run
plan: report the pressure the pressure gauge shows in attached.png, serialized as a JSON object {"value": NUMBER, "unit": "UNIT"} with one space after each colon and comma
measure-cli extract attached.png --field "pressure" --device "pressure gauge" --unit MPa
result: {"value": 0.8, "unit": "MPa"}
